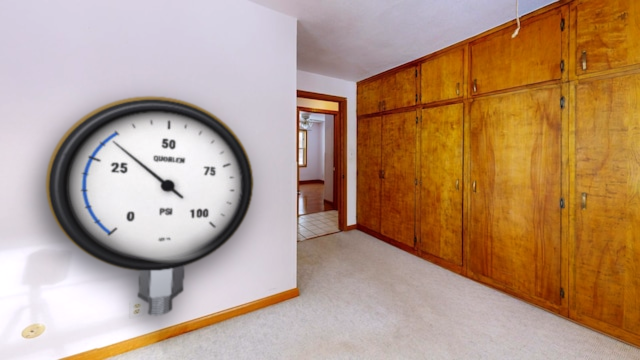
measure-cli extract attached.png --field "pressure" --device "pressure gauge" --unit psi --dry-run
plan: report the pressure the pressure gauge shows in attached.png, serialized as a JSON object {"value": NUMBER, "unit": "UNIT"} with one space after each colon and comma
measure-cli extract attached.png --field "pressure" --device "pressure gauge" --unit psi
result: {"value": 32.5, "unit": "psi"}
